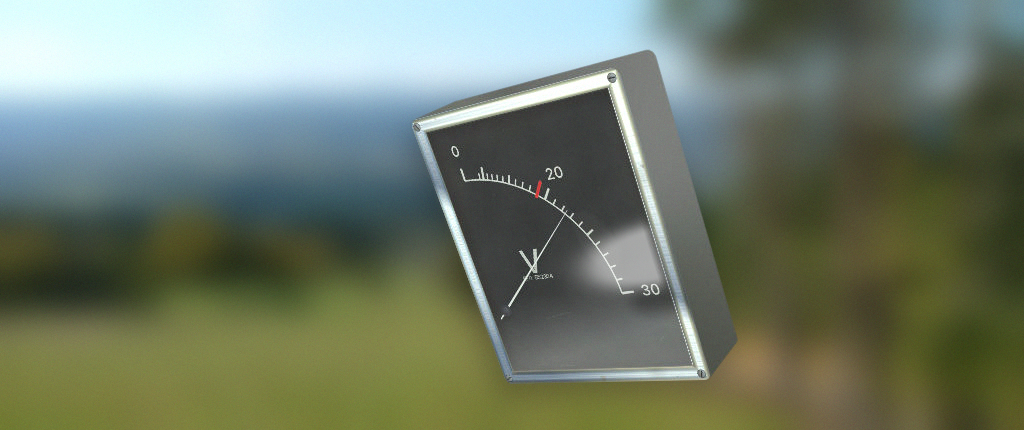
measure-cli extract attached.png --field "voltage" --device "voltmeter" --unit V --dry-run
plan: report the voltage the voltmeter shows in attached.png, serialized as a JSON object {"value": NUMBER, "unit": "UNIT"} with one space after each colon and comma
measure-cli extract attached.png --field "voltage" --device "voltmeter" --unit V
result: {"value": 22.5, "unit": "V"}
